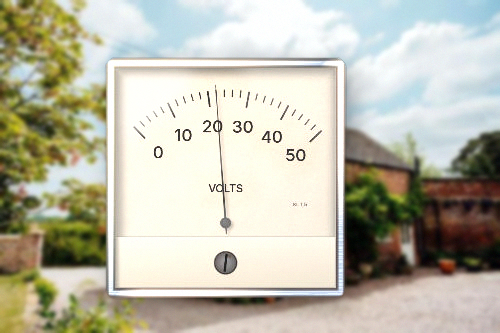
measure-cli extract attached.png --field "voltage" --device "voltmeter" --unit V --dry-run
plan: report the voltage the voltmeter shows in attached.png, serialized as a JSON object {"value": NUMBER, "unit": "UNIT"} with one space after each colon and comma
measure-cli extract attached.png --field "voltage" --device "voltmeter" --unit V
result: {"value": 22, "unit": "V"}
